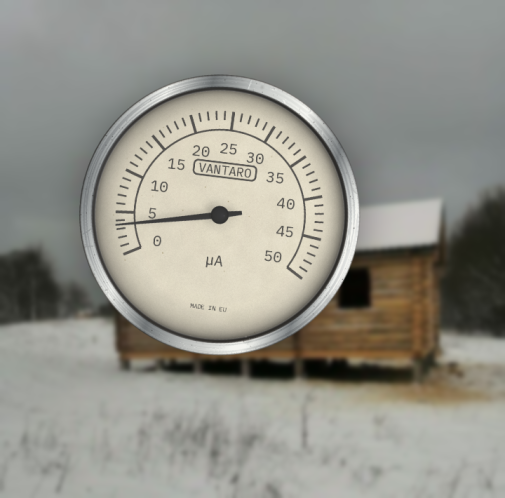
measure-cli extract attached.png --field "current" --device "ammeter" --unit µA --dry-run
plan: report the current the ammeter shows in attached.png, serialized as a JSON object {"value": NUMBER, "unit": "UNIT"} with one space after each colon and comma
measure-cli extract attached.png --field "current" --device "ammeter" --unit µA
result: {"value": 3.5, "unit": "µA"}
